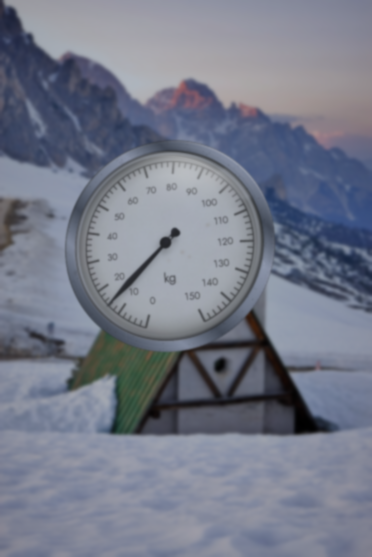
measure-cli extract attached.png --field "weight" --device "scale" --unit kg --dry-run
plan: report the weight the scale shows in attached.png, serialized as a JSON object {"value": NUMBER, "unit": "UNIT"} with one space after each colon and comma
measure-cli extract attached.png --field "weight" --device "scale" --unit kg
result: {"value": 14, "unit": "kg"}
